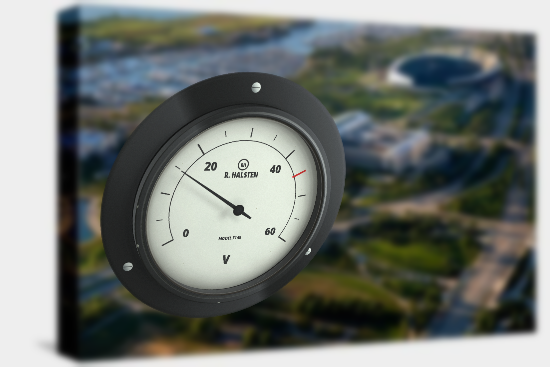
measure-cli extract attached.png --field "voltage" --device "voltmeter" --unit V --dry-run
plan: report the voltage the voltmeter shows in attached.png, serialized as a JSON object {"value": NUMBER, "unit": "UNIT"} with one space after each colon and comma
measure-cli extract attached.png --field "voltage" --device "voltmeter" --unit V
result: {"value": 15, "unit": "V"}
